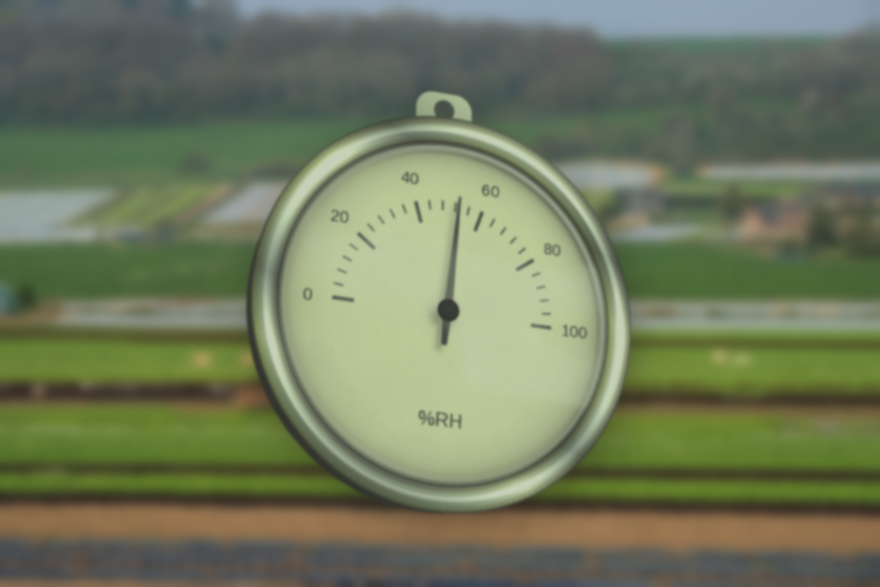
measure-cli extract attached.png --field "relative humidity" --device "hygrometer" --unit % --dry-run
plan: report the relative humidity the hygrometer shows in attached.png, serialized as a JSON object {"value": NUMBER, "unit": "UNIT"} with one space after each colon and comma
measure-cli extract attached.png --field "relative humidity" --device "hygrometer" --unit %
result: {"value": 52, "unit": "%"}
